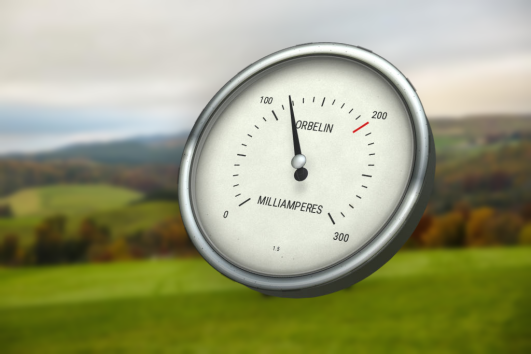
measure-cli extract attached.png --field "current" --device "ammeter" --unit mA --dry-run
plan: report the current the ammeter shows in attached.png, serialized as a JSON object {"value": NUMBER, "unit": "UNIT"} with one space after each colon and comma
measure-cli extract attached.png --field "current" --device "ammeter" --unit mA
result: {"value": 120, "unit": "mA"}
